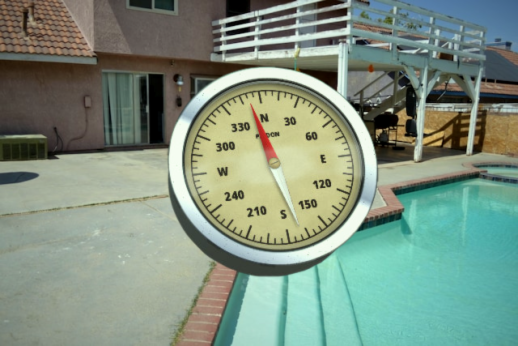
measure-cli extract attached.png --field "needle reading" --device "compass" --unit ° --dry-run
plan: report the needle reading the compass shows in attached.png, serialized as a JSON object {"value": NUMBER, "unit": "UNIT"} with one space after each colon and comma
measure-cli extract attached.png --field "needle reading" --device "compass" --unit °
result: {"value": 350, "unit": "°"}
